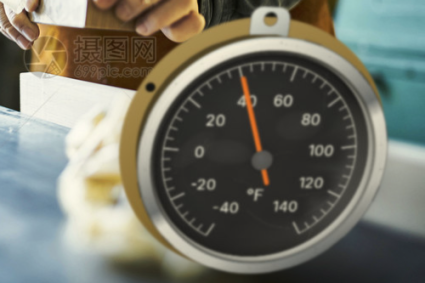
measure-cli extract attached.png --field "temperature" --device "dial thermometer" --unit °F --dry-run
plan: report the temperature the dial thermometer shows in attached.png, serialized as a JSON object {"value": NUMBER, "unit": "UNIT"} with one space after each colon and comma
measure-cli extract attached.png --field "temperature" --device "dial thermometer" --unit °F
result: {"value": 40, "unit": "°F"}
